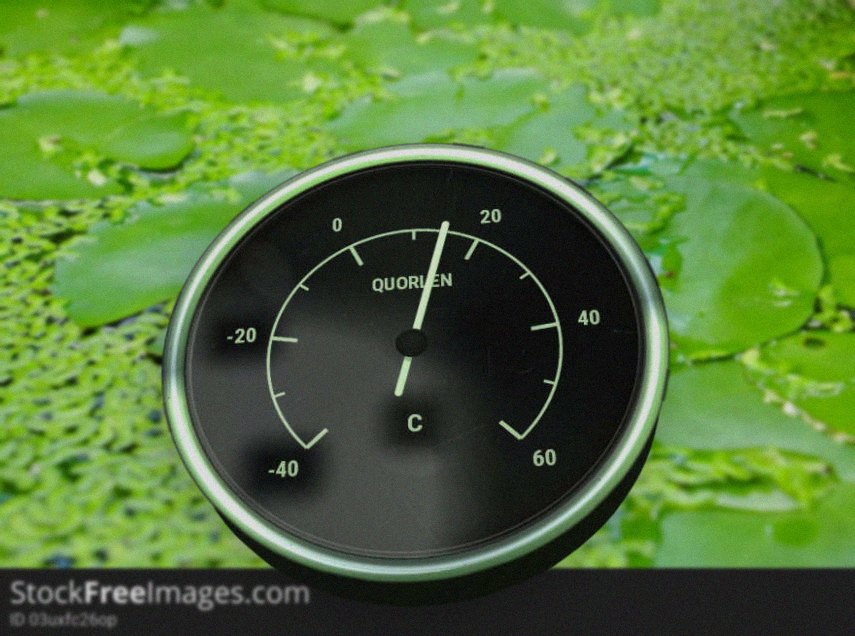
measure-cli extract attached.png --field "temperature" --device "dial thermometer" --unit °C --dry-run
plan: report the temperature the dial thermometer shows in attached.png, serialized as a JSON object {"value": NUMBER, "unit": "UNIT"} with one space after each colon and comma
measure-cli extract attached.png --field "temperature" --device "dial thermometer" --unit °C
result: {"value": 15, "unit": "°C"}
